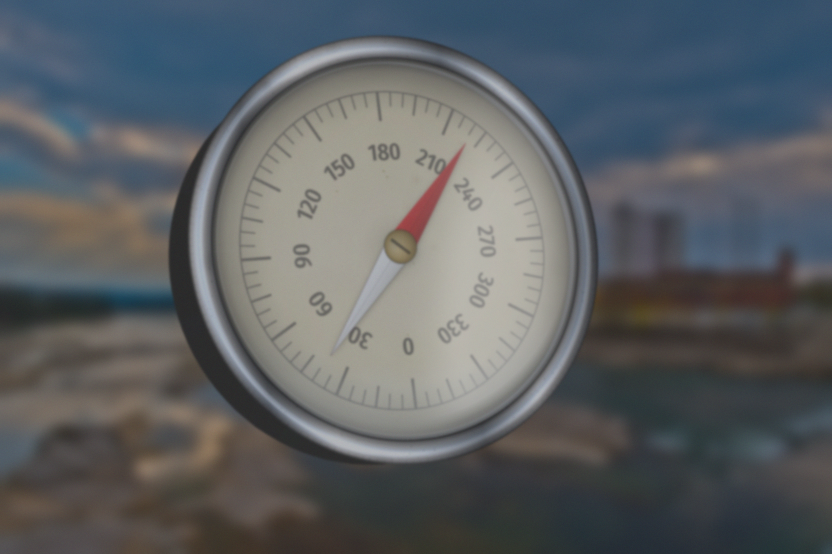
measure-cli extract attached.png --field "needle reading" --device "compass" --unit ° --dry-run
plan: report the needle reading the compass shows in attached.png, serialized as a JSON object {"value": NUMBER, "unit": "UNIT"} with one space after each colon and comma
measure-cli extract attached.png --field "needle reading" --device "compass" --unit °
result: {"value": 220, "unit": "°"}
